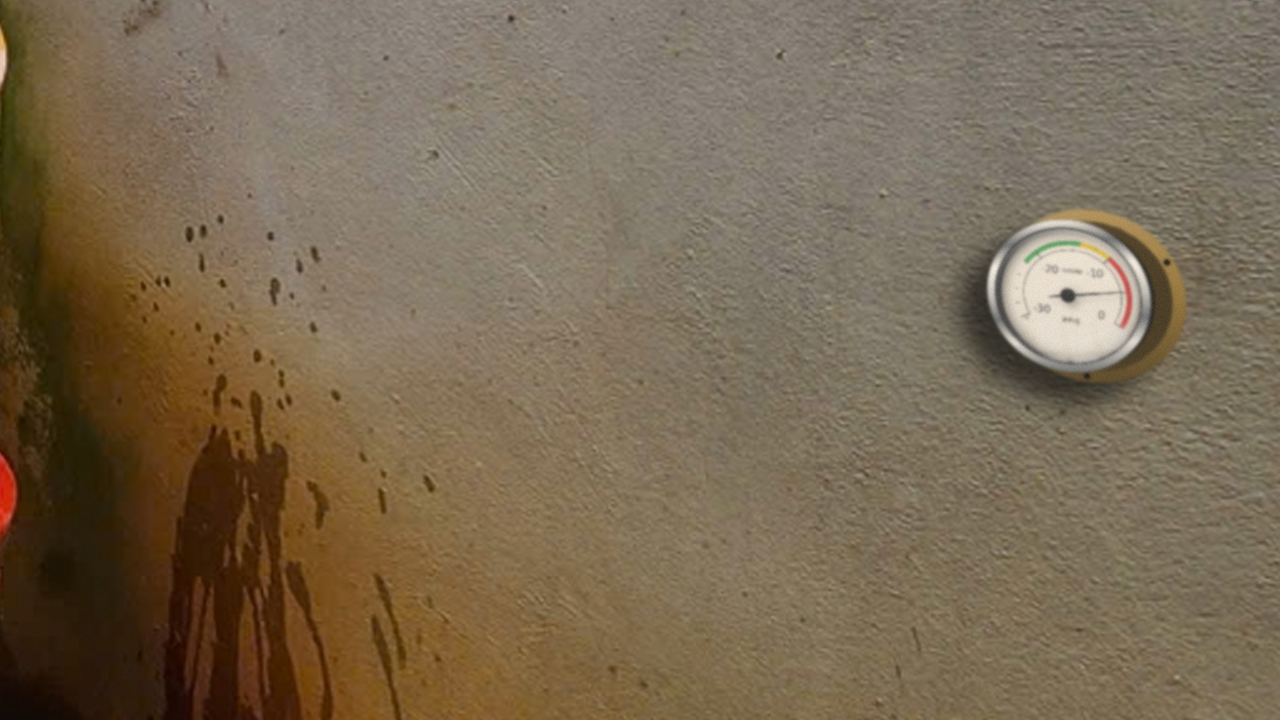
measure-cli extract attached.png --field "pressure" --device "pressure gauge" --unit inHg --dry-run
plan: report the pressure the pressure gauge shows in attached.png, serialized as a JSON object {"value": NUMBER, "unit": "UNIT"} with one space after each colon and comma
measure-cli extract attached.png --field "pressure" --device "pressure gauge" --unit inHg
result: {"value": -5, "unit": "inHg"}
